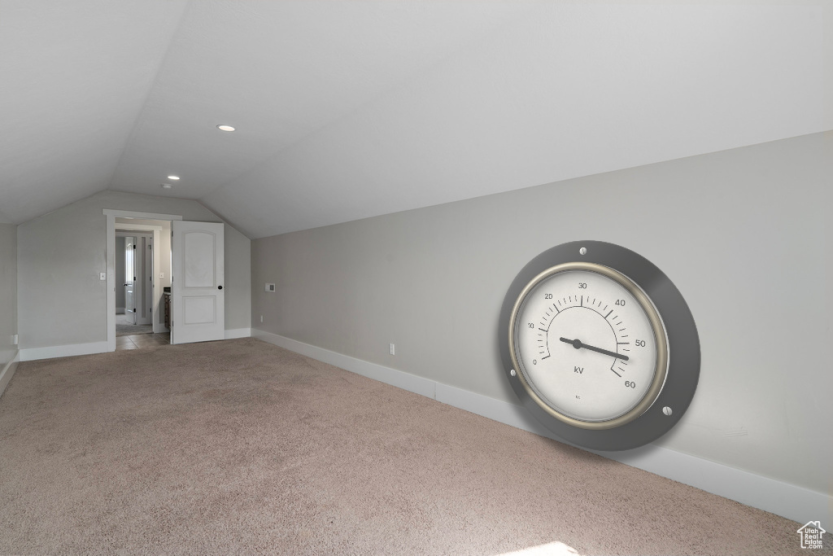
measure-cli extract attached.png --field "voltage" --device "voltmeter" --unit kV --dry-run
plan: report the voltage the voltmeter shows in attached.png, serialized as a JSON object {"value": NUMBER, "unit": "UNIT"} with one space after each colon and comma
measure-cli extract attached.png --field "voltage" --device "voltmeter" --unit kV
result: {"value": 54, "unit": "kV"}
